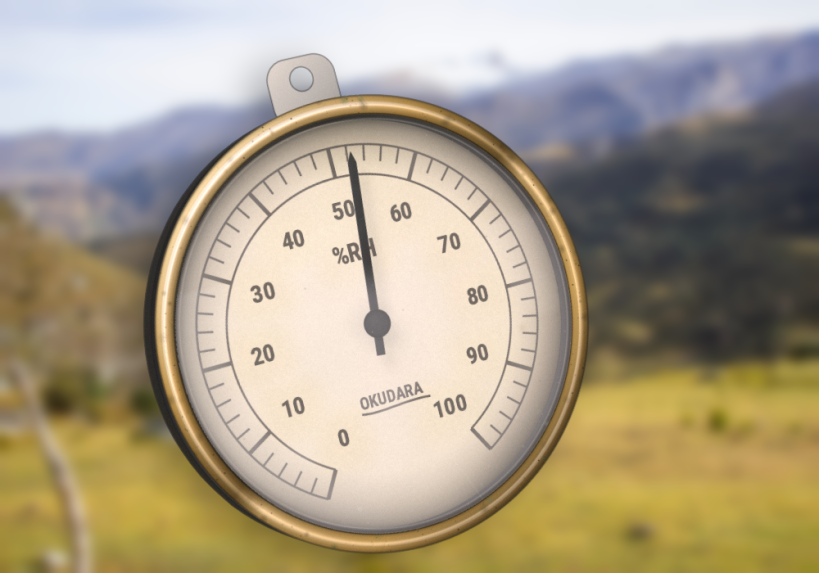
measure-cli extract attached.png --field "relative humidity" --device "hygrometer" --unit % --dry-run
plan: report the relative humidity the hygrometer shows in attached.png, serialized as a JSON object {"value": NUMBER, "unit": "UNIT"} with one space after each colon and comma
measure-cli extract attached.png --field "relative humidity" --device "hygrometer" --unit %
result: {"value": 52, "unit": "%"}
